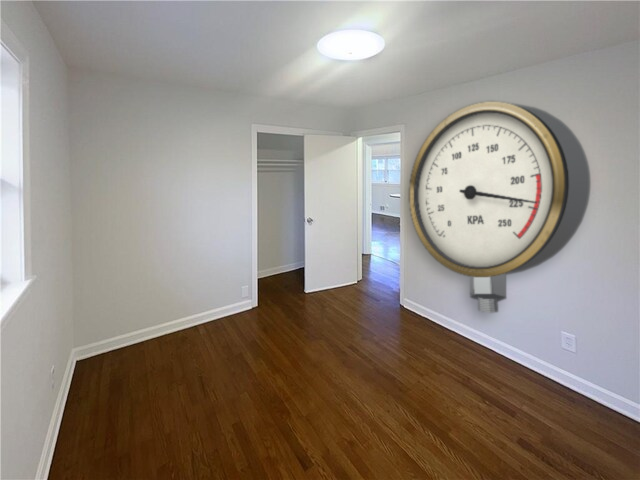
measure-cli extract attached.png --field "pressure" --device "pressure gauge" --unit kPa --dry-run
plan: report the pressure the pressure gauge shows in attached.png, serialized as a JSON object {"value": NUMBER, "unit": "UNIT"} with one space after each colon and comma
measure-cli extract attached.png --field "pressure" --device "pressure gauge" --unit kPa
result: {"value": 220, "unit": "kPa"}
